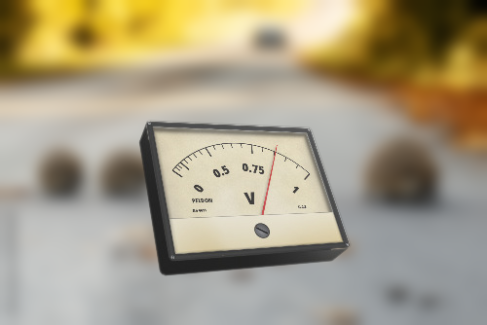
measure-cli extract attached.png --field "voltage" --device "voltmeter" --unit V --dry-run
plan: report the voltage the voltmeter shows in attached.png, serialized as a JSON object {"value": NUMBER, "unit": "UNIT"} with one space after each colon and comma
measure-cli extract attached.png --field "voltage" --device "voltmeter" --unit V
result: {"value": 0.85, "unit": "V"}
